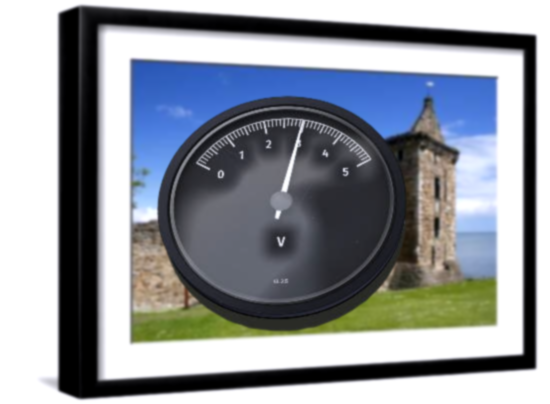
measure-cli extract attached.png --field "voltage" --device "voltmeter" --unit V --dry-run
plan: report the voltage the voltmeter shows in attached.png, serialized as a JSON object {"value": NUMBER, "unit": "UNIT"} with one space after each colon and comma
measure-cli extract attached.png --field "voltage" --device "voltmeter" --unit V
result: {"value": 3, "unit": "V"}
